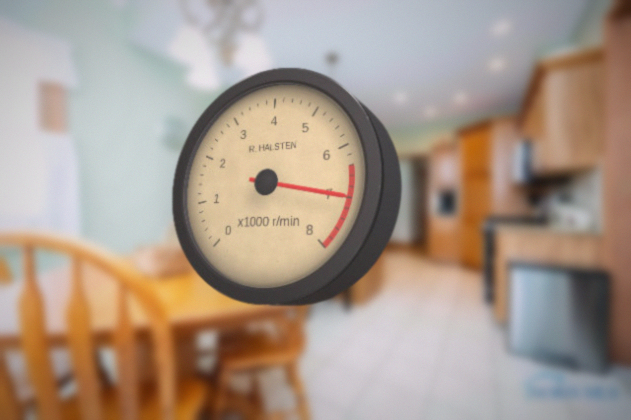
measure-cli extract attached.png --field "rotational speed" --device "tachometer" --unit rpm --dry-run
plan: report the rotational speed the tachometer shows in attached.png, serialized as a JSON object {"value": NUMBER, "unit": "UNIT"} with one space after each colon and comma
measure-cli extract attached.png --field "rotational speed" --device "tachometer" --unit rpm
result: {"value": 7000, "unit": "rpm"}
